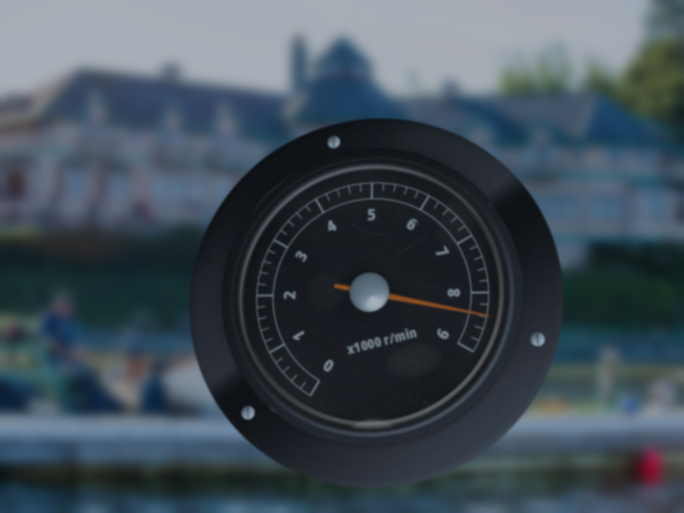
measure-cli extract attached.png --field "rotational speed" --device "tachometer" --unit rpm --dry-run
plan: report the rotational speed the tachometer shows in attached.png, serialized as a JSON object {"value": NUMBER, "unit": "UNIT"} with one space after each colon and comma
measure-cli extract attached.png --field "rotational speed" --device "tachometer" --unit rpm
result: {"value": 8400, "unit": "rpm"}
